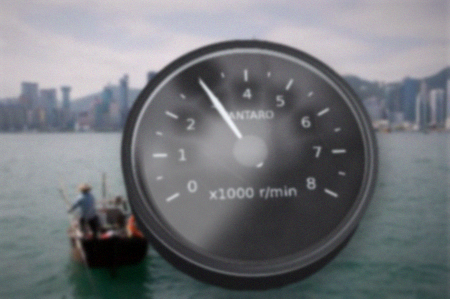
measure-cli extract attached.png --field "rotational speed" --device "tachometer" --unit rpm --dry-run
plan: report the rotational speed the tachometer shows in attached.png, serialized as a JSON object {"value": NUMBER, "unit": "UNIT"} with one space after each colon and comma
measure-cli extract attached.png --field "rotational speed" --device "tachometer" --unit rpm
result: {"value": 3000, "unit": "rpm"}
